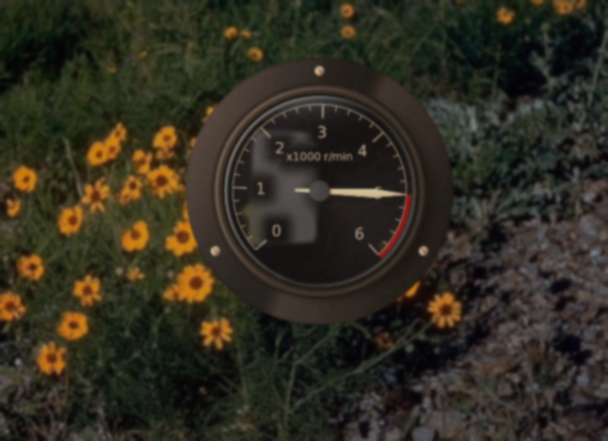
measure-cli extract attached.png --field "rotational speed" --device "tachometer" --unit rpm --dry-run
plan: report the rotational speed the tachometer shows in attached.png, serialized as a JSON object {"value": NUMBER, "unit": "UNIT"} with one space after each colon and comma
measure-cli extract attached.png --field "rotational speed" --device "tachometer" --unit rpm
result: {"value": 5000, "unit": "rpm"}
